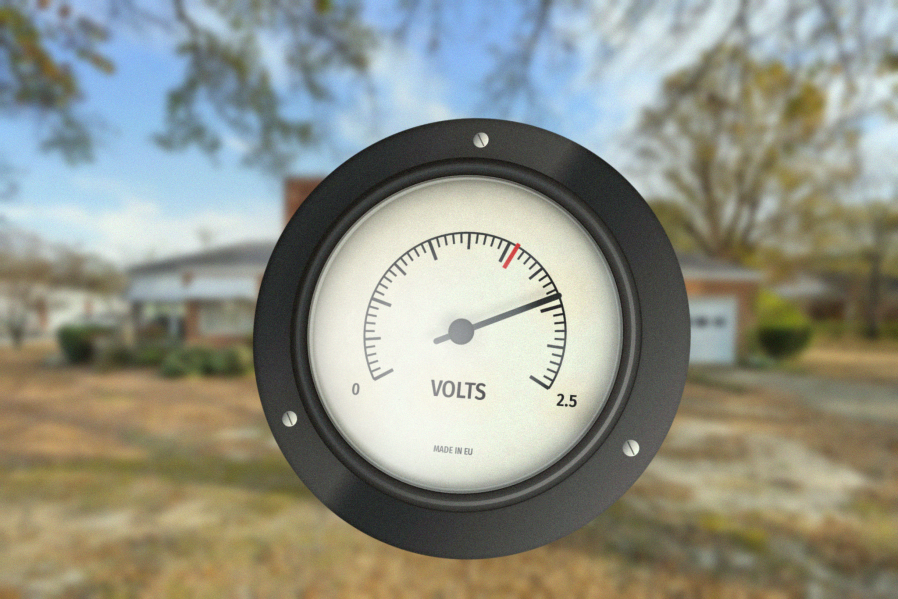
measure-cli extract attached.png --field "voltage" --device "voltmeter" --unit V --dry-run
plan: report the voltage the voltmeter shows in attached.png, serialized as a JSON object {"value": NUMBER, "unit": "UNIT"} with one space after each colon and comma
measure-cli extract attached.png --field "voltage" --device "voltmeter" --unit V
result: {"value": 1.95, "unit": "V"}
